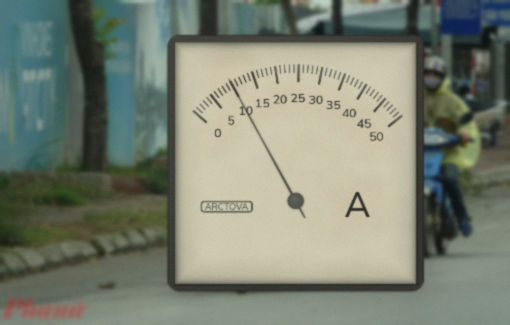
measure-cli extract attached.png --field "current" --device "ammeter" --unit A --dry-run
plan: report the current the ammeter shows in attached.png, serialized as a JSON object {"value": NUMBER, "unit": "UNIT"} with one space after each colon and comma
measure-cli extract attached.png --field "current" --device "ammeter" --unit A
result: {"value": 10, "unit": "A"}
